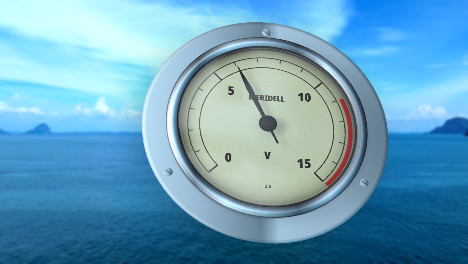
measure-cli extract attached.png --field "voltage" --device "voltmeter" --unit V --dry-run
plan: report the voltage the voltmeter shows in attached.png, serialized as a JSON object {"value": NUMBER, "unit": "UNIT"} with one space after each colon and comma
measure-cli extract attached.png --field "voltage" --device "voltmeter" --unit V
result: {"value": 6, "unit": "V"}
